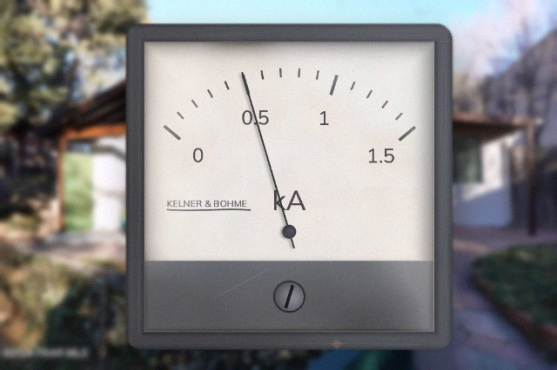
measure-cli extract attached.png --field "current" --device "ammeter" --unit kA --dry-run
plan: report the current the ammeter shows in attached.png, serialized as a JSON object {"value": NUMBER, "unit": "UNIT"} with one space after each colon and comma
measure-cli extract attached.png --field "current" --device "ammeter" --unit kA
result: {"value": 0.5, "unit": "kA"}
